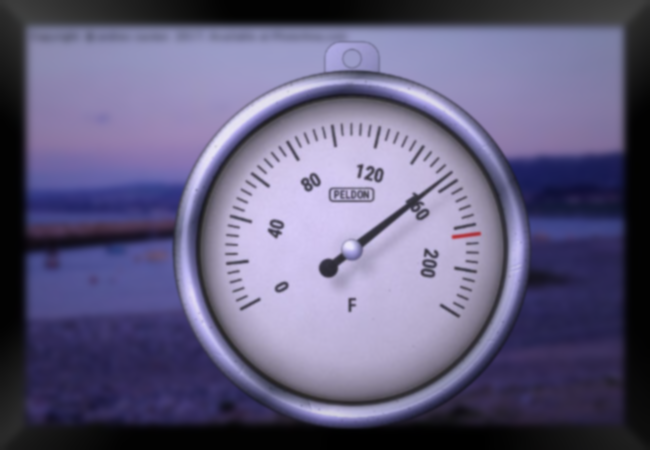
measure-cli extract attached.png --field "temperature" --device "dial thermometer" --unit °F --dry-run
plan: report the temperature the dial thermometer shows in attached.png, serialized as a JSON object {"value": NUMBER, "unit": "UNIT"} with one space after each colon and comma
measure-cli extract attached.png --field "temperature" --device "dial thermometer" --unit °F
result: {"value": 156, "unit": "°F"}
